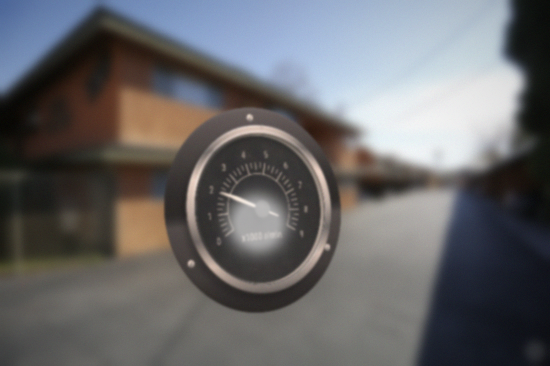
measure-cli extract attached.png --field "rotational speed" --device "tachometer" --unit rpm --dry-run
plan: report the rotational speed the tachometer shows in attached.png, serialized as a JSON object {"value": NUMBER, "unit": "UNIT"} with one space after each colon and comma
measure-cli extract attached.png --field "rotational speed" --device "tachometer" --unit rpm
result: {"value": 2000, "unit": "rpm"}
